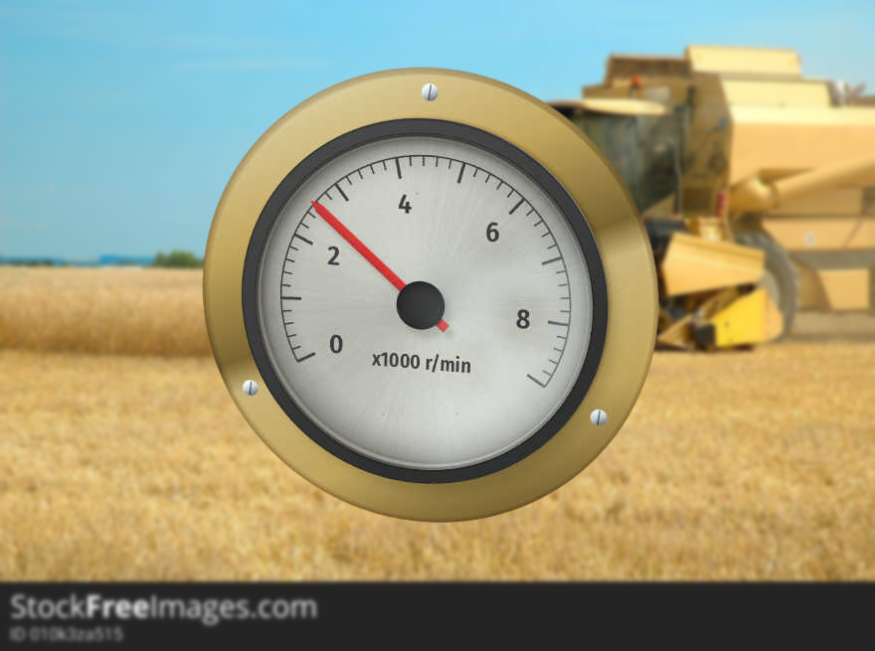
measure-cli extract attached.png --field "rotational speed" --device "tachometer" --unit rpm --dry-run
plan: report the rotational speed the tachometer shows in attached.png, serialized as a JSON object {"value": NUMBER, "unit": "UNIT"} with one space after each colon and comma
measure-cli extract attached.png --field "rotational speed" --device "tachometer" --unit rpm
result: {"value": 2600, "unit": "rpm"}
